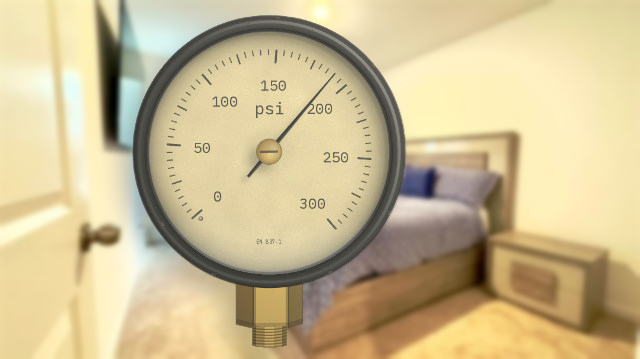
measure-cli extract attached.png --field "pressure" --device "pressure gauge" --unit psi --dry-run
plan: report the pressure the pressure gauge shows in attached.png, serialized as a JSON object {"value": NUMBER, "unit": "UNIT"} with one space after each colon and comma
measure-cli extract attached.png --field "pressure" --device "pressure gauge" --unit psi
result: {"value": 190, "unit": "psi"}
